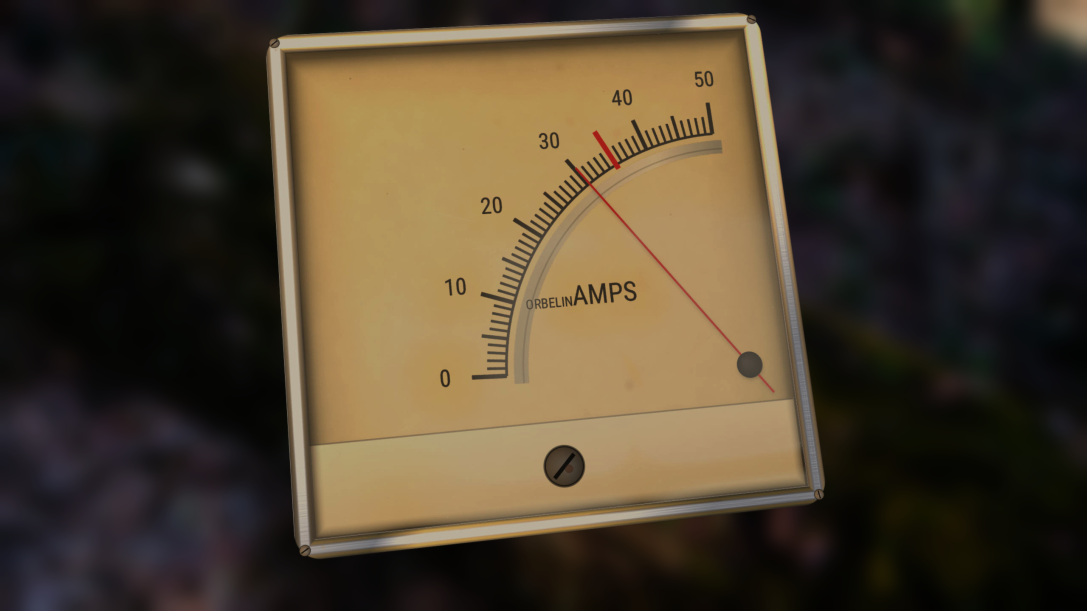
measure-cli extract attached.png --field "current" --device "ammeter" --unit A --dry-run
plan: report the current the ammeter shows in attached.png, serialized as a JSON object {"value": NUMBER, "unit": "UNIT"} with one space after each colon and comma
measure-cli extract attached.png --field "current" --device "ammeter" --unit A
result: {"value": 30, "unit": "A"}
